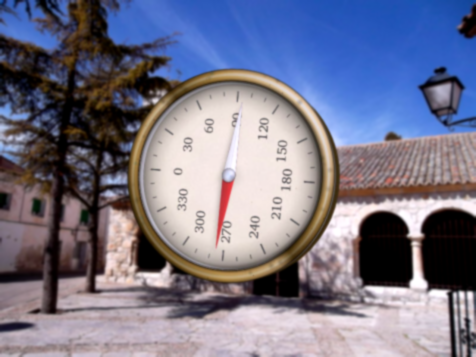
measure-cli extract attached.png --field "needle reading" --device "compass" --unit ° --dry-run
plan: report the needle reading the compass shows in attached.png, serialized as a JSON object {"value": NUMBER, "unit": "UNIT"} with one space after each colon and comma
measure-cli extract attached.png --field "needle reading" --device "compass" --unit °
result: {"value": 275, "unit": "°"}
